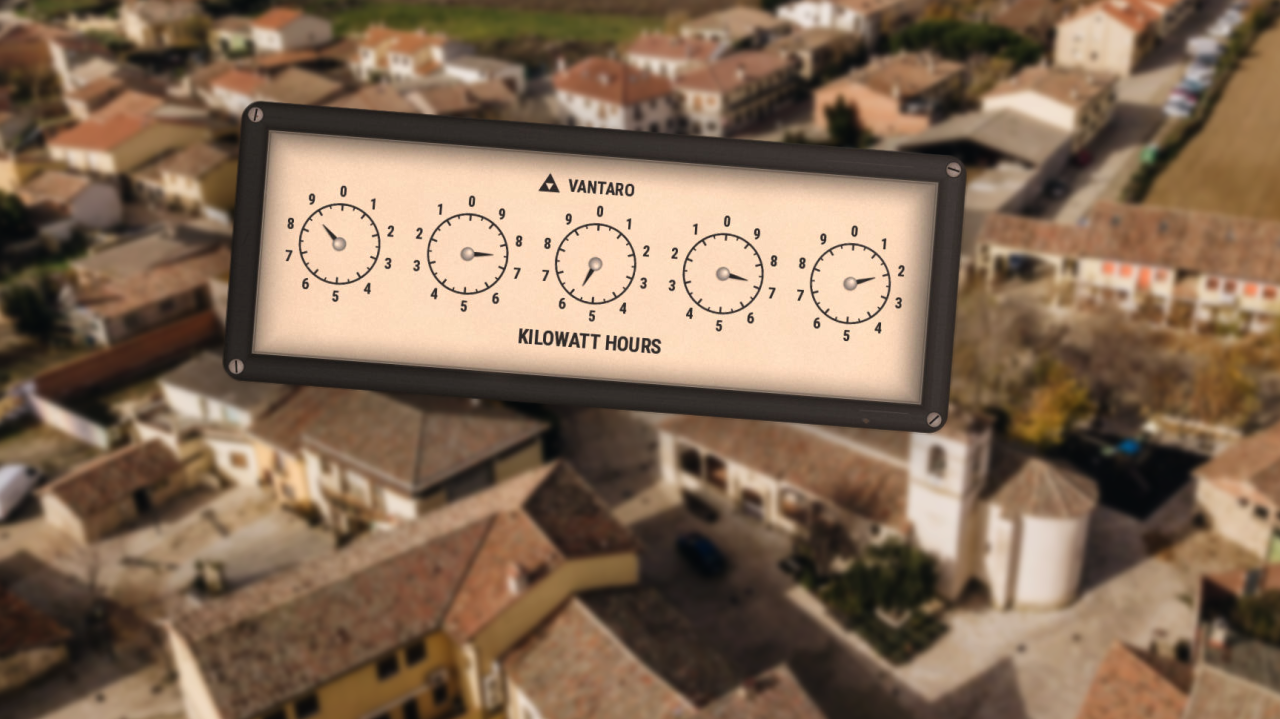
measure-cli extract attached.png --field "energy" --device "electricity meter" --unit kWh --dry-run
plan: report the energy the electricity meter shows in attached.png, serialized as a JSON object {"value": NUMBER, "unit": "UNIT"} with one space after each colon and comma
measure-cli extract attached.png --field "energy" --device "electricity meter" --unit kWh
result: {"value": 87572, "unit": "kWh"}
